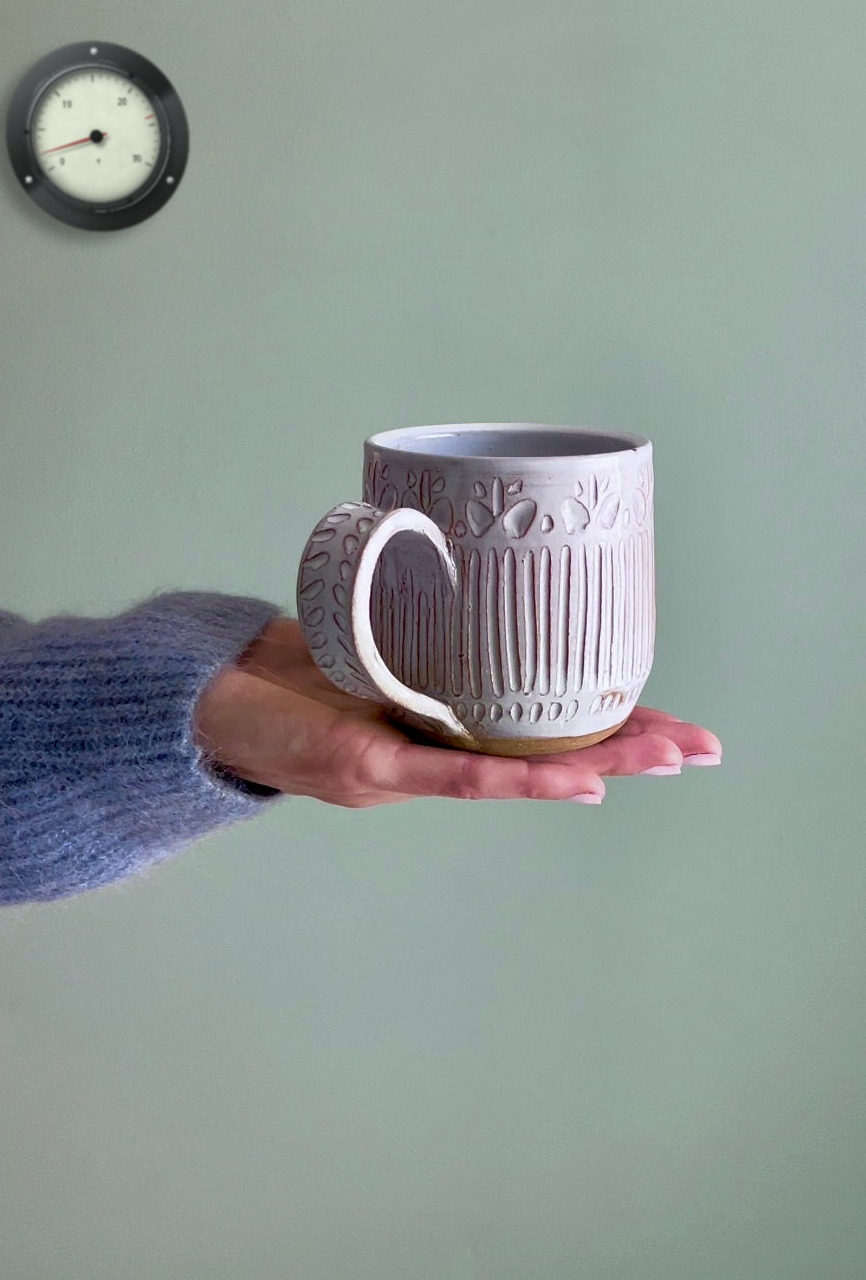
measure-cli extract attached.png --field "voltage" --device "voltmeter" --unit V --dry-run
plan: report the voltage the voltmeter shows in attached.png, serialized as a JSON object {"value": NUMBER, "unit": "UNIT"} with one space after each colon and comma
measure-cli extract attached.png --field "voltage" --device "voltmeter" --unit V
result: {"value": 2, "unit": "V"}
